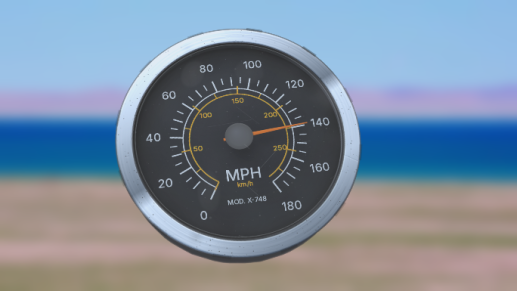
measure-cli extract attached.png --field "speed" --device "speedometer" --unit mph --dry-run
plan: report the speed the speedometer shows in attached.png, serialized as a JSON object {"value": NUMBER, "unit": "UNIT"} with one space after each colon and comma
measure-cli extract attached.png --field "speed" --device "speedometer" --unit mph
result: {"value": 140, "unit": "mph"}
